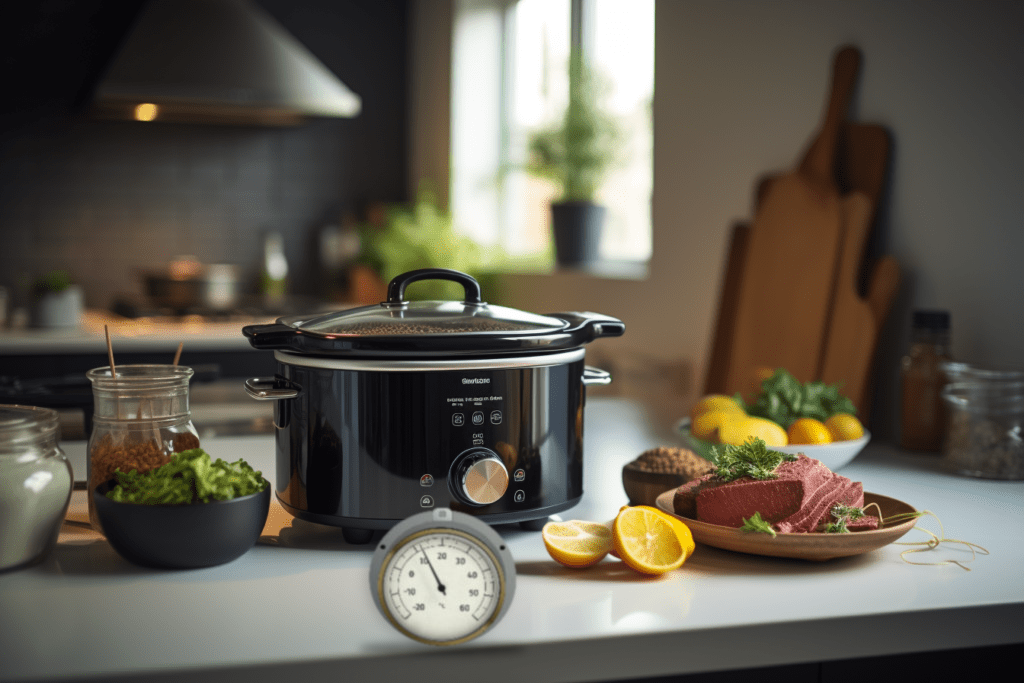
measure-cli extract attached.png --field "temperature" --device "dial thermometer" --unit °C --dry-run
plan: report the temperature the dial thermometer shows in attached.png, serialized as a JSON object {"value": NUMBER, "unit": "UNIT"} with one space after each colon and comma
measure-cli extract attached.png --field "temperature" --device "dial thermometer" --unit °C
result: {"value": 12.5, "unit": "°C"}
